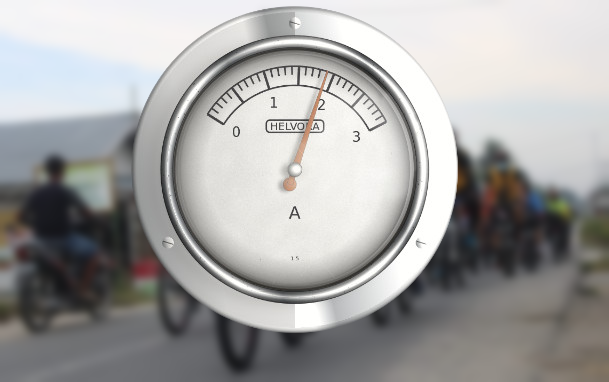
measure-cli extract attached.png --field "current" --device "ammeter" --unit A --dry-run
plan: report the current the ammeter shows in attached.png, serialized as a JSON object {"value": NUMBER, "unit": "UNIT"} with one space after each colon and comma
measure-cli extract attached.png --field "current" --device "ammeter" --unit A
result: {"value": 1.9, "unit": "A"}
